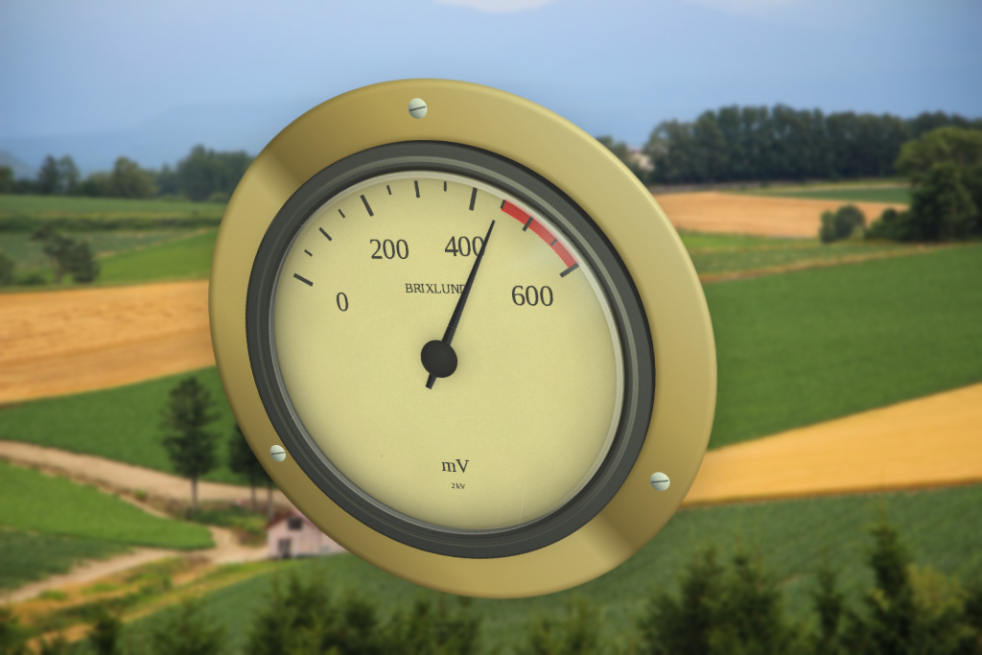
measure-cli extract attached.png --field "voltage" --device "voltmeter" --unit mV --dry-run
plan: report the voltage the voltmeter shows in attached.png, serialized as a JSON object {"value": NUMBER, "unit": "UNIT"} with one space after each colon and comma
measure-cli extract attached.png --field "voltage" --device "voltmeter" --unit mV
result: {"value": 450, "unit": "mV"}
